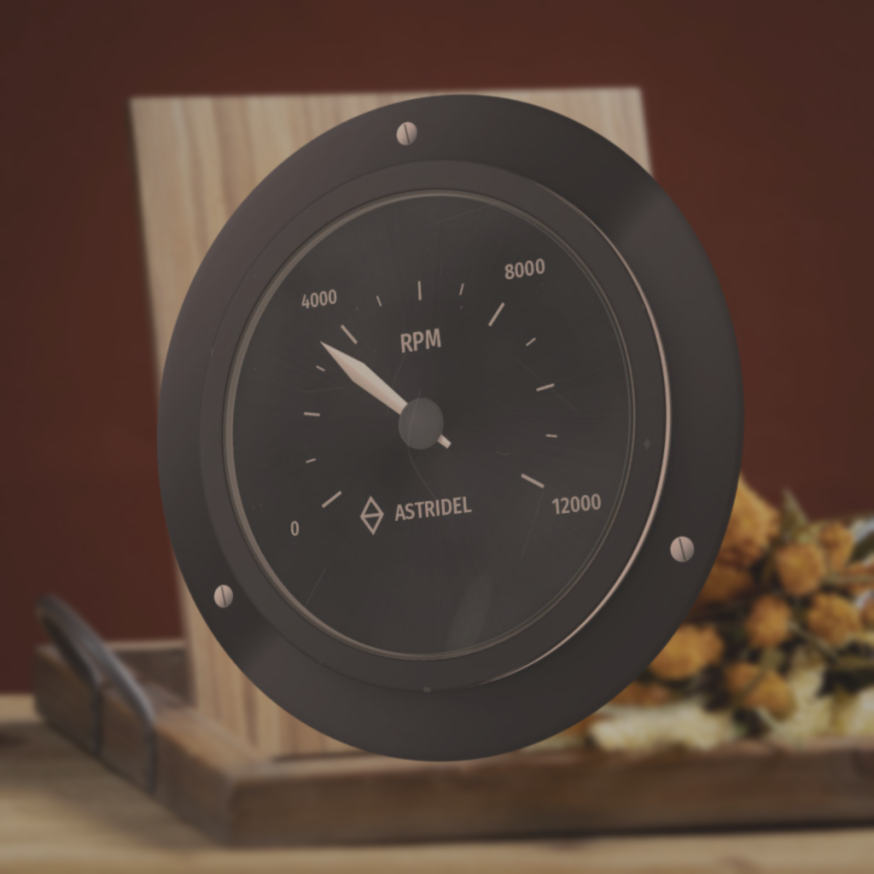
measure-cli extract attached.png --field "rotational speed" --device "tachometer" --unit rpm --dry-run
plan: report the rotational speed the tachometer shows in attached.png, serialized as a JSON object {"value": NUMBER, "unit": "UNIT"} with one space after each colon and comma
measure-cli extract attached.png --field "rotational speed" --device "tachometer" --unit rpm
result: {"value": 3500, "unit": "rpm"}
